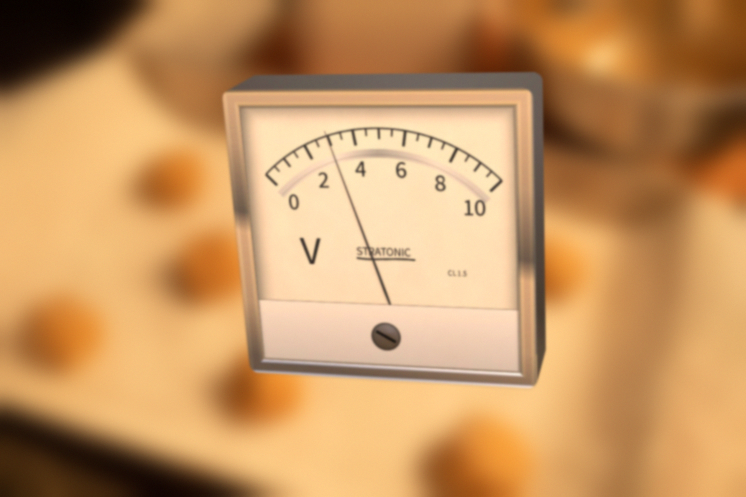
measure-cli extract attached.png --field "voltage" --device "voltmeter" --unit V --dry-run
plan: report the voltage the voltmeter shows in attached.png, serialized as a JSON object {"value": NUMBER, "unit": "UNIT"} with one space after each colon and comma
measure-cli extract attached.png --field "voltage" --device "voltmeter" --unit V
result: {"value": 3, "unit": "V"}
